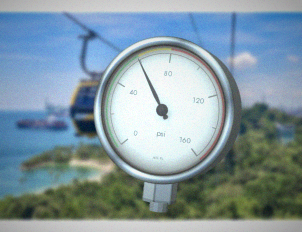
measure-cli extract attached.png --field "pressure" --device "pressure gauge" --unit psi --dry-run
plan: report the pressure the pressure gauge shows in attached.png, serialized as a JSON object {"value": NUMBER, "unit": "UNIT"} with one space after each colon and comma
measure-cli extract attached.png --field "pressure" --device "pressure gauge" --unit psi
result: {"value": 60, "unit": "psi"}
